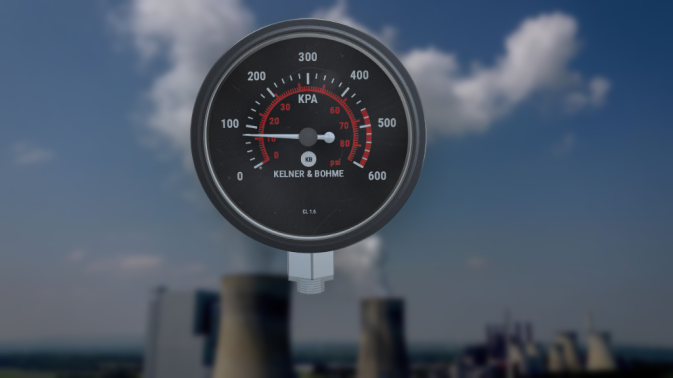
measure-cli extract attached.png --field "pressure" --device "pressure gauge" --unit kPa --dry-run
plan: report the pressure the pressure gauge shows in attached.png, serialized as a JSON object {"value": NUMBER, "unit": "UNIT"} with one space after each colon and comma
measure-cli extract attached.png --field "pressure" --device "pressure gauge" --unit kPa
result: {"value": 80, "unit": "kPa"}
